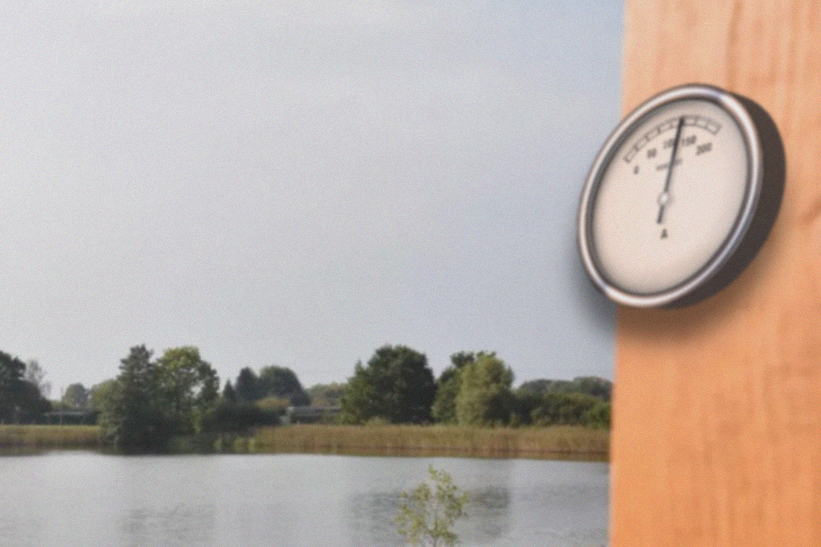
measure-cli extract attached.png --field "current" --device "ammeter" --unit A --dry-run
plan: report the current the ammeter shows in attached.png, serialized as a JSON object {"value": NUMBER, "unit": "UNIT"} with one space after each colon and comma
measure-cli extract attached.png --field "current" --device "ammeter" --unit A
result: {"value": 125, "unit": "A"}
